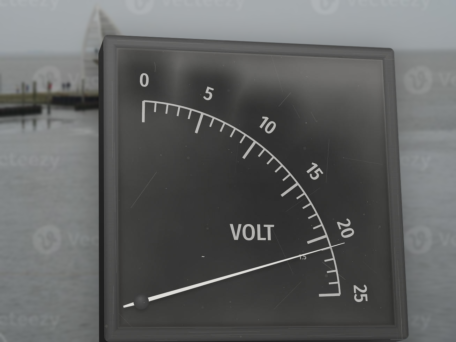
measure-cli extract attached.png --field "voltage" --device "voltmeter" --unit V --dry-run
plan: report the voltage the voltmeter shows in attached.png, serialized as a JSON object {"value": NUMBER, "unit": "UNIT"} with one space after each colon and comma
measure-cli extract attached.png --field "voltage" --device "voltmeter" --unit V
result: {"value": 21, "unit": "V"}
